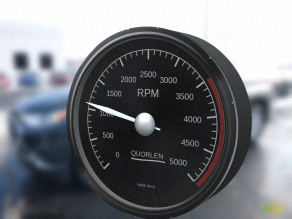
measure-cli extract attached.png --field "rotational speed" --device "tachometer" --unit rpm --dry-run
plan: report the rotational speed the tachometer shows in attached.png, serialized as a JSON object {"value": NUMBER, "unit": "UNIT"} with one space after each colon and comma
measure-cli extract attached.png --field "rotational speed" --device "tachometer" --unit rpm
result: {"value": 1100, "unit": "rpm"}
